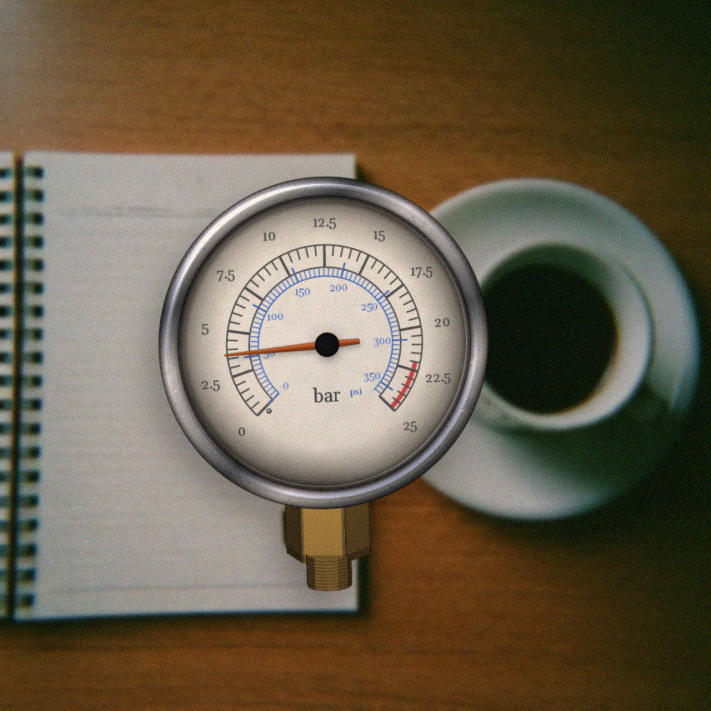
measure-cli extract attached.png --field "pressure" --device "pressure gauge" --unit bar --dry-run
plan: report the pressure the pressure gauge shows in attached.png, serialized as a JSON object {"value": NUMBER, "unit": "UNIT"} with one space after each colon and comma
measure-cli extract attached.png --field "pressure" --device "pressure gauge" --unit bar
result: {"value": 3.75, "unit": "bar"}
